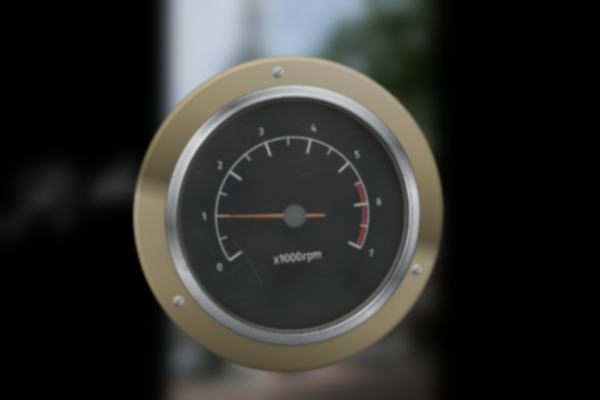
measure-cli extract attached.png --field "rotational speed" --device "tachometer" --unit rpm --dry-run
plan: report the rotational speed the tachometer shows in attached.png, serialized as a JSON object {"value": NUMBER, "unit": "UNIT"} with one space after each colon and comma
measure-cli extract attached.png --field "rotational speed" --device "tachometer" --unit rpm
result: {"value": 1000, "unit": "rpm"}
